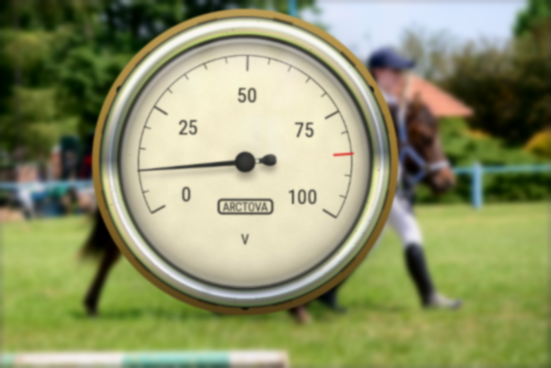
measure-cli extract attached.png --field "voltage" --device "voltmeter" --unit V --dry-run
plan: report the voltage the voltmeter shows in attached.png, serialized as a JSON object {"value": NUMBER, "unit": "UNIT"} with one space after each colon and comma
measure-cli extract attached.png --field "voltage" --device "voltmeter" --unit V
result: {"value": 10, "unit": "V"}
